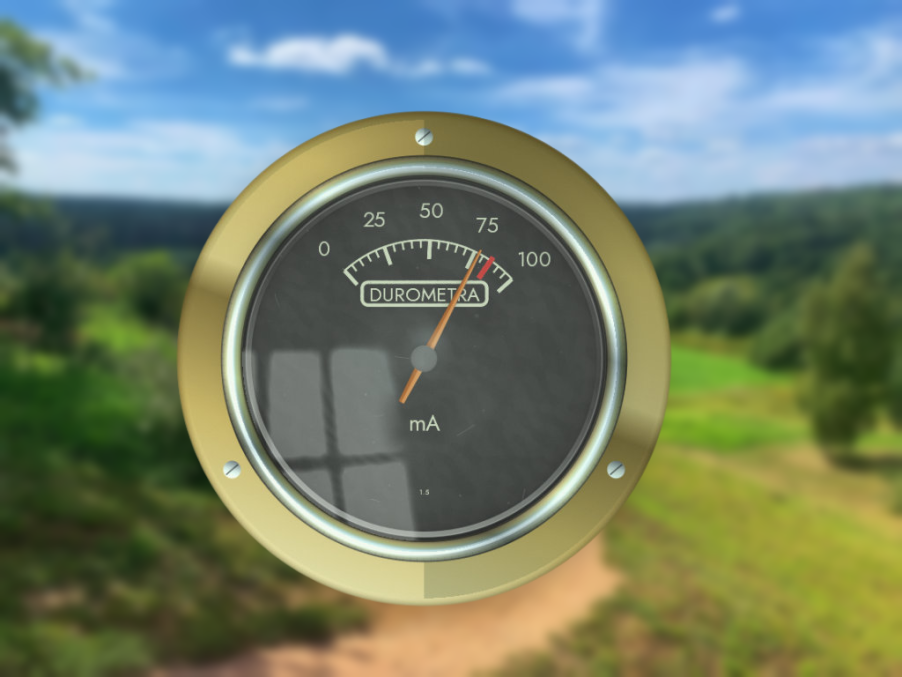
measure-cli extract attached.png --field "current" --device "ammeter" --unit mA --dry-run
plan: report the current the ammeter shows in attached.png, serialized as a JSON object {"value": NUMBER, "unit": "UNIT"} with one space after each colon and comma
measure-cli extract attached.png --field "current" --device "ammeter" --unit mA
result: {"value": 77.5, "unit": "mA"}
